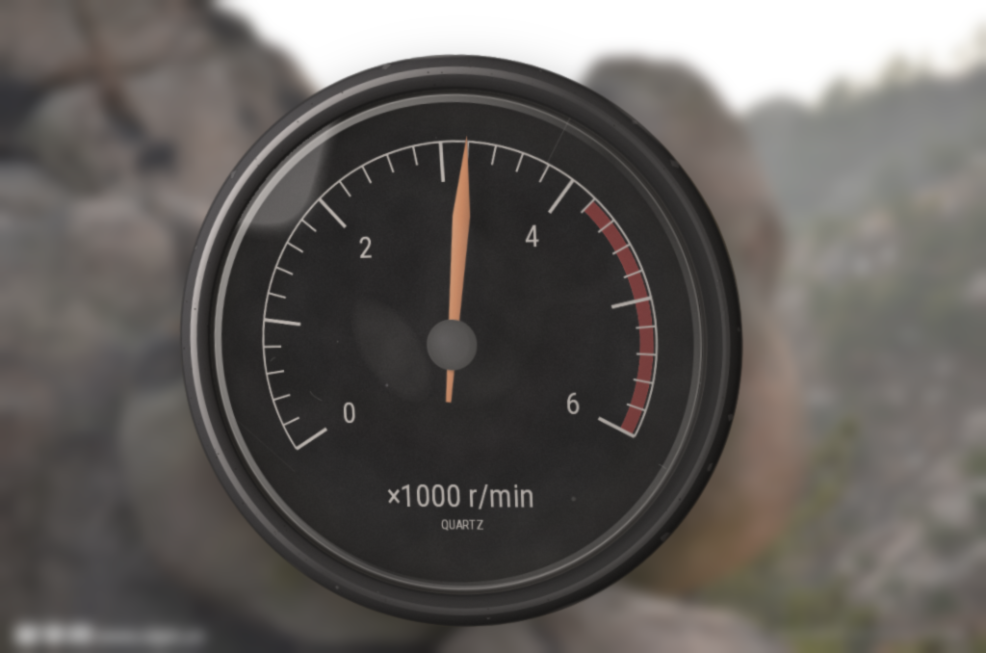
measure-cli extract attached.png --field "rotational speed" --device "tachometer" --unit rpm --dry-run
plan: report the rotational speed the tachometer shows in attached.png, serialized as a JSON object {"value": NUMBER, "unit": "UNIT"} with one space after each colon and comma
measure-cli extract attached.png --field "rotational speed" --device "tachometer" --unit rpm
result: {"value": 3200, "unit": "rpm"}
